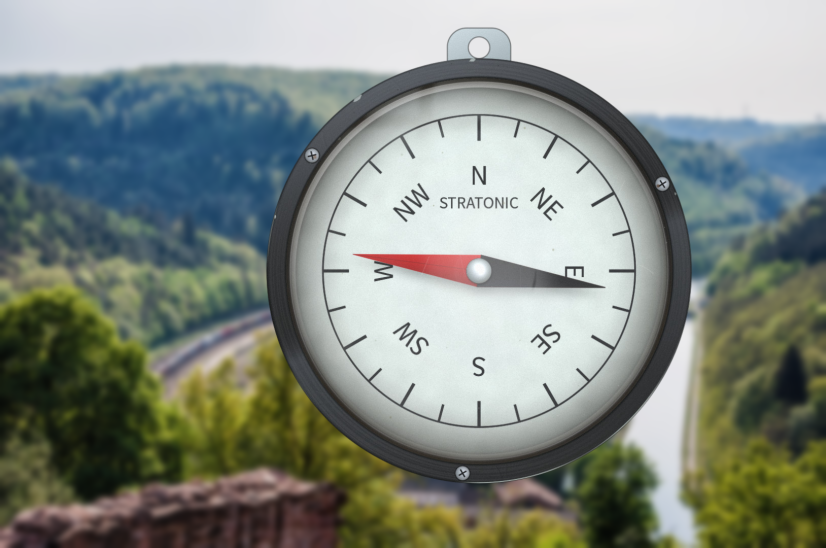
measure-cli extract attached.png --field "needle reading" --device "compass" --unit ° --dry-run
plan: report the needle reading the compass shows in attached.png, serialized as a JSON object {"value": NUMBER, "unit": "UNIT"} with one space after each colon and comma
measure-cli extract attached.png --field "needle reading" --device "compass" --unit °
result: {"value": 277.5, "unit": "°"}
